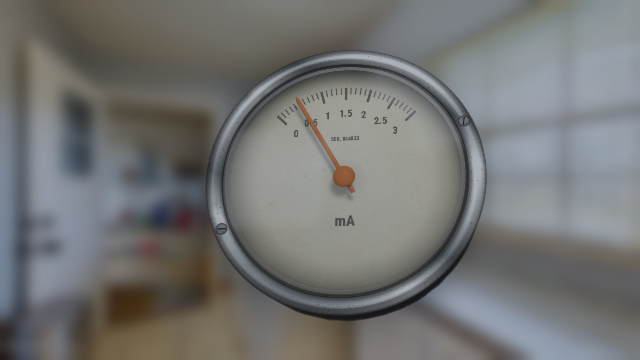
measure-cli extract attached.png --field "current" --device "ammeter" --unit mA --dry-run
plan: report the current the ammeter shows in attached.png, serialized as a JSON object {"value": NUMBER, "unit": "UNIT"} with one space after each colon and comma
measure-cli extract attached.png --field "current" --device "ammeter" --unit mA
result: {"value": 0.5, "unit": "mA"}
